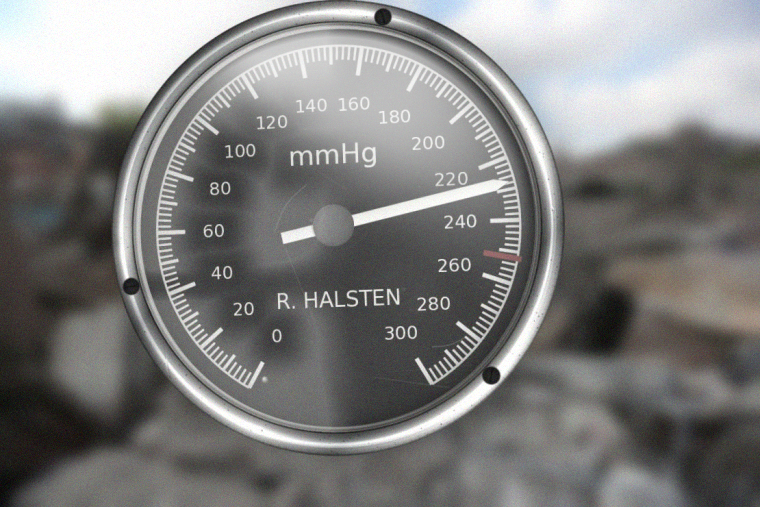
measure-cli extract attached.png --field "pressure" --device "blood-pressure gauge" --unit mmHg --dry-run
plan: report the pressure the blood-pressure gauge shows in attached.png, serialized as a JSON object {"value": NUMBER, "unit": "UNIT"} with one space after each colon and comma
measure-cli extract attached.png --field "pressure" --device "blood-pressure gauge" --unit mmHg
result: {"value": 228, "unit": "mmHg"}
